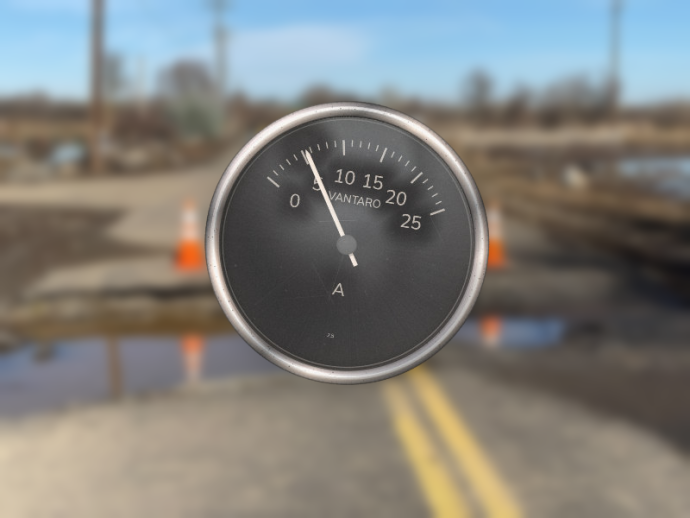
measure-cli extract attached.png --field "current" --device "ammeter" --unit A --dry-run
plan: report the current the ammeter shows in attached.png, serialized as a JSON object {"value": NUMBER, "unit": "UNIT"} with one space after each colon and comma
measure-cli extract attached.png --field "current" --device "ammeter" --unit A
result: {"value": 5.5, "unit": "A"}
